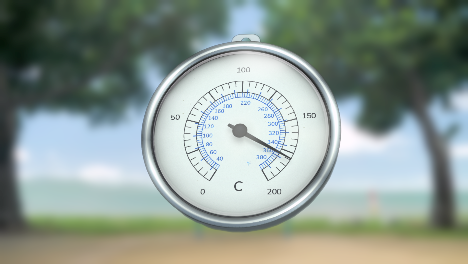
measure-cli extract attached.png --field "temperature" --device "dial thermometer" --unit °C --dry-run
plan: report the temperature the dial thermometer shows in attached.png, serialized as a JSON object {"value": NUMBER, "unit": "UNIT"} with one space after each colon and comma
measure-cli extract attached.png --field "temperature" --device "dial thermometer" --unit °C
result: {"value": 180, "unit": "°C"}
